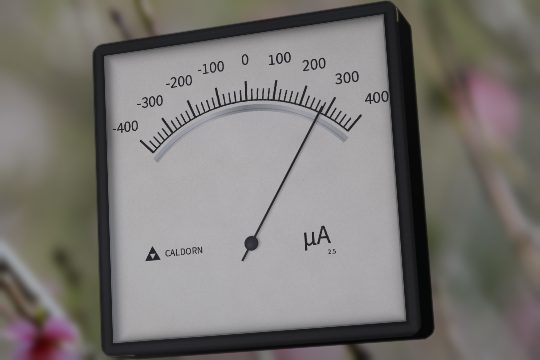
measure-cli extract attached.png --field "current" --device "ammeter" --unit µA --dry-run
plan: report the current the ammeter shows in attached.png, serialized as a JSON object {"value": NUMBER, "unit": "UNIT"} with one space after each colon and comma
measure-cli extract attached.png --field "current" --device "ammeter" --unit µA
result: {"value": 280, "unit": "µA"}
